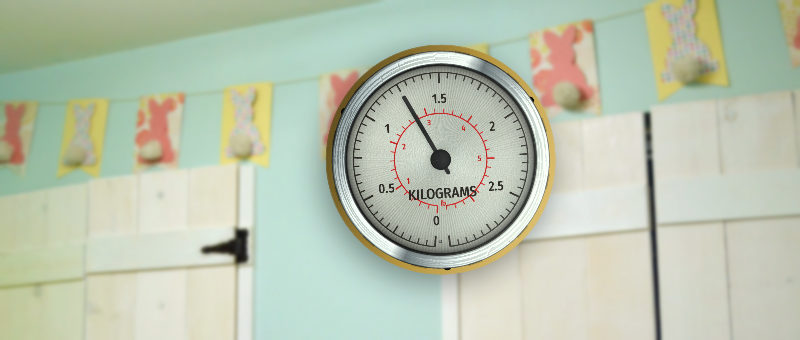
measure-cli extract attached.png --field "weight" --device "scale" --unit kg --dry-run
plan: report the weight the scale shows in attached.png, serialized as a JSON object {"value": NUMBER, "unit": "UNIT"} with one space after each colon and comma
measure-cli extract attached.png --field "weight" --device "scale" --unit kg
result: {"value": 1.25, "unit": "kg"}
